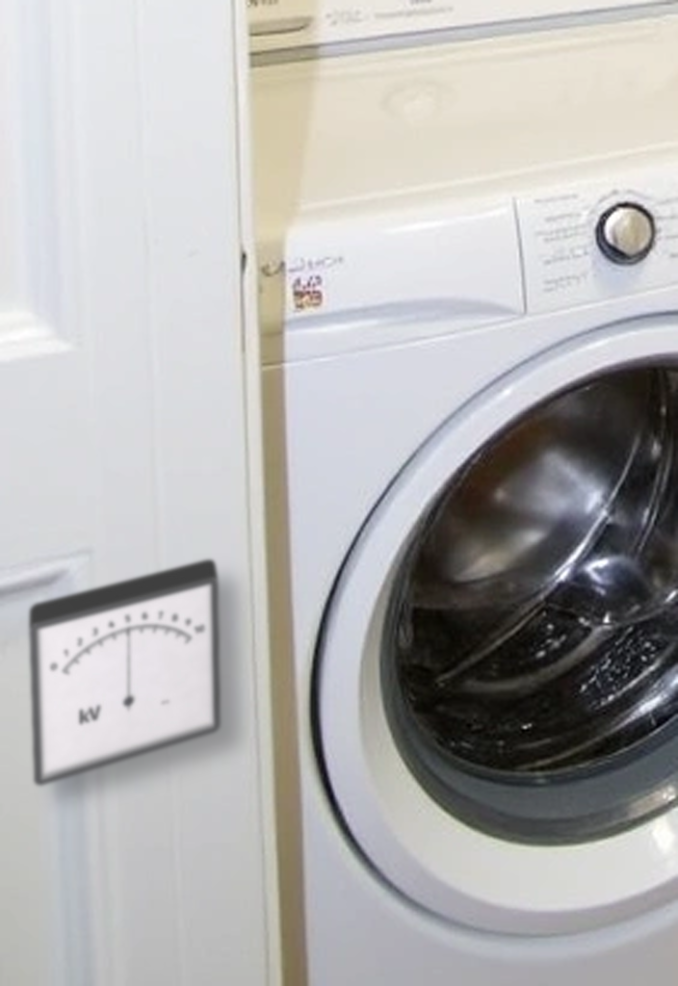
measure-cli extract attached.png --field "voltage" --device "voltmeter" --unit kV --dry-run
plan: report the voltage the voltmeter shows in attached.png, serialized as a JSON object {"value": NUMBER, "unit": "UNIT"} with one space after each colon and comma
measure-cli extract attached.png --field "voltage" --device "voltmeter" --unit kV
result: {"value": 5, "unit": "kV"}
